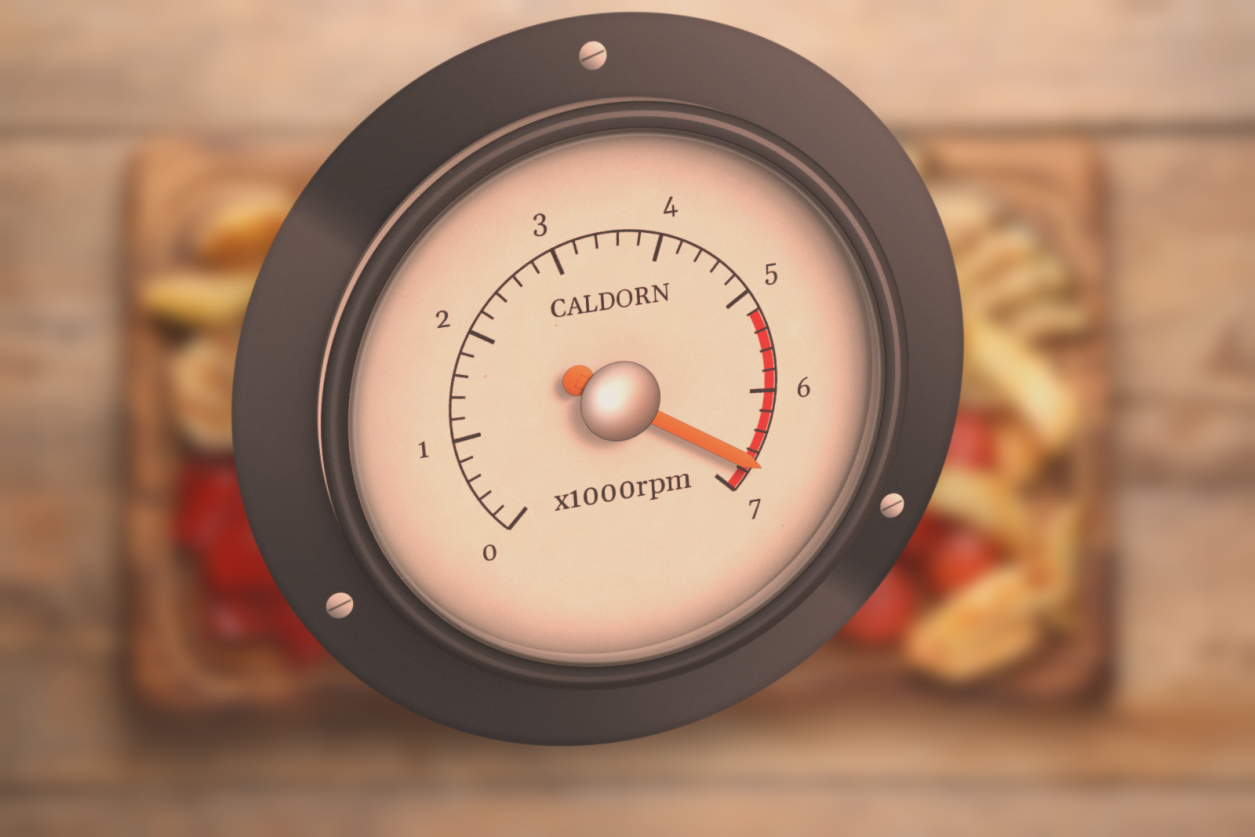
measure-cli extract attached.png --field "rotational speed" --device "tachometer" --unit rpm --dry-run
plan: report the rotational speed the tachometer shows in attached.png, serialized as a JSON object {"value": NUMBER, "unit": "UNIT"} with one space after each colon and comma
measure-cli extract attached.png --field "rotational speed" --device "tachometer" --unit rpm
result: {"value": 6700, "unit": "rpm"}
